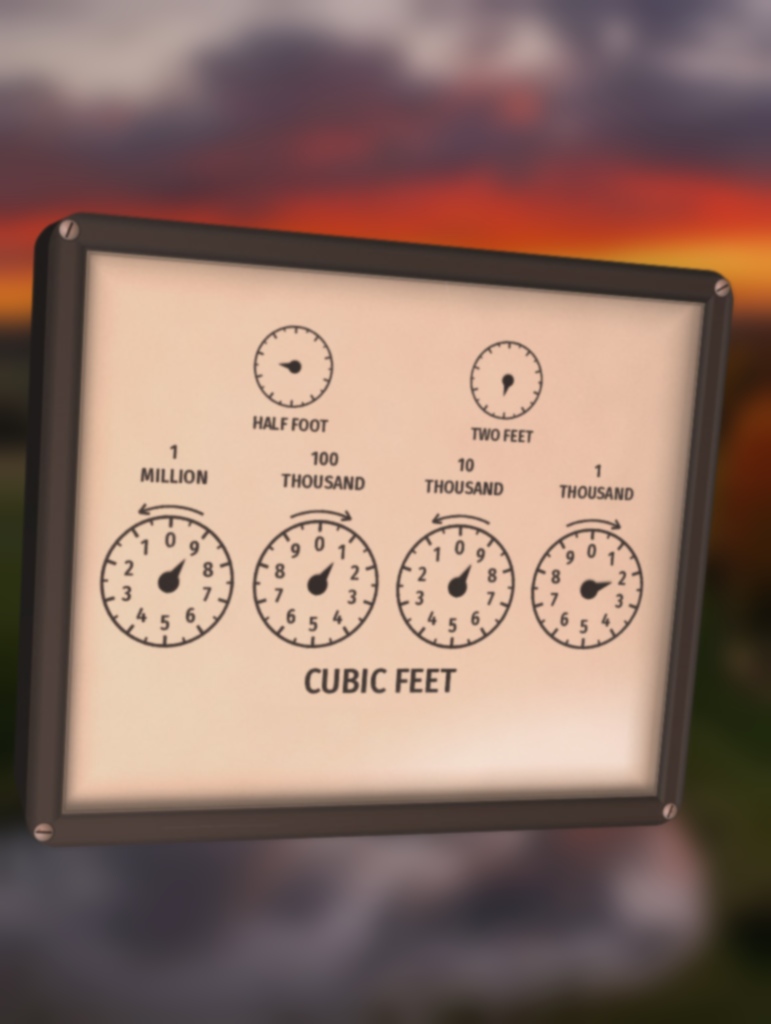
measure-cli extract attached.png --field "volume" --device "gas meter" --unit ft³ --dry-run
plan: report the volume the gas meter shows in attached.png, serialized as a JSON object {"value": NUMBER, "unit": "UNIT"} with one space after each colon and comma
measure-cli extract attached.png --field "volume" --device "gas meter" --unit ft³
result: {"value": 909200, "unit": "ft³"}
